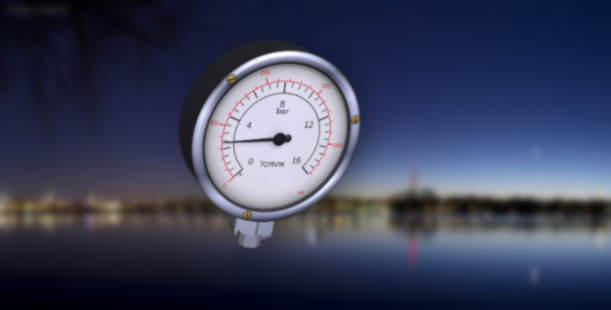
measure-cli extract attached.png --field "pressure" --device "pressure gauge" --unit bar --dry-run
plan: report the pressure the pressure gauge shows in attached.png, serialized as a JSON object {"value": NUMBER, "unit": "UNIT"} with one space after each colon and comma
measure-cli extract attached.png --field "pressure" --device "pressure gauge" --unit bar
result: {"value": 2.5, "unit": "bar"}
